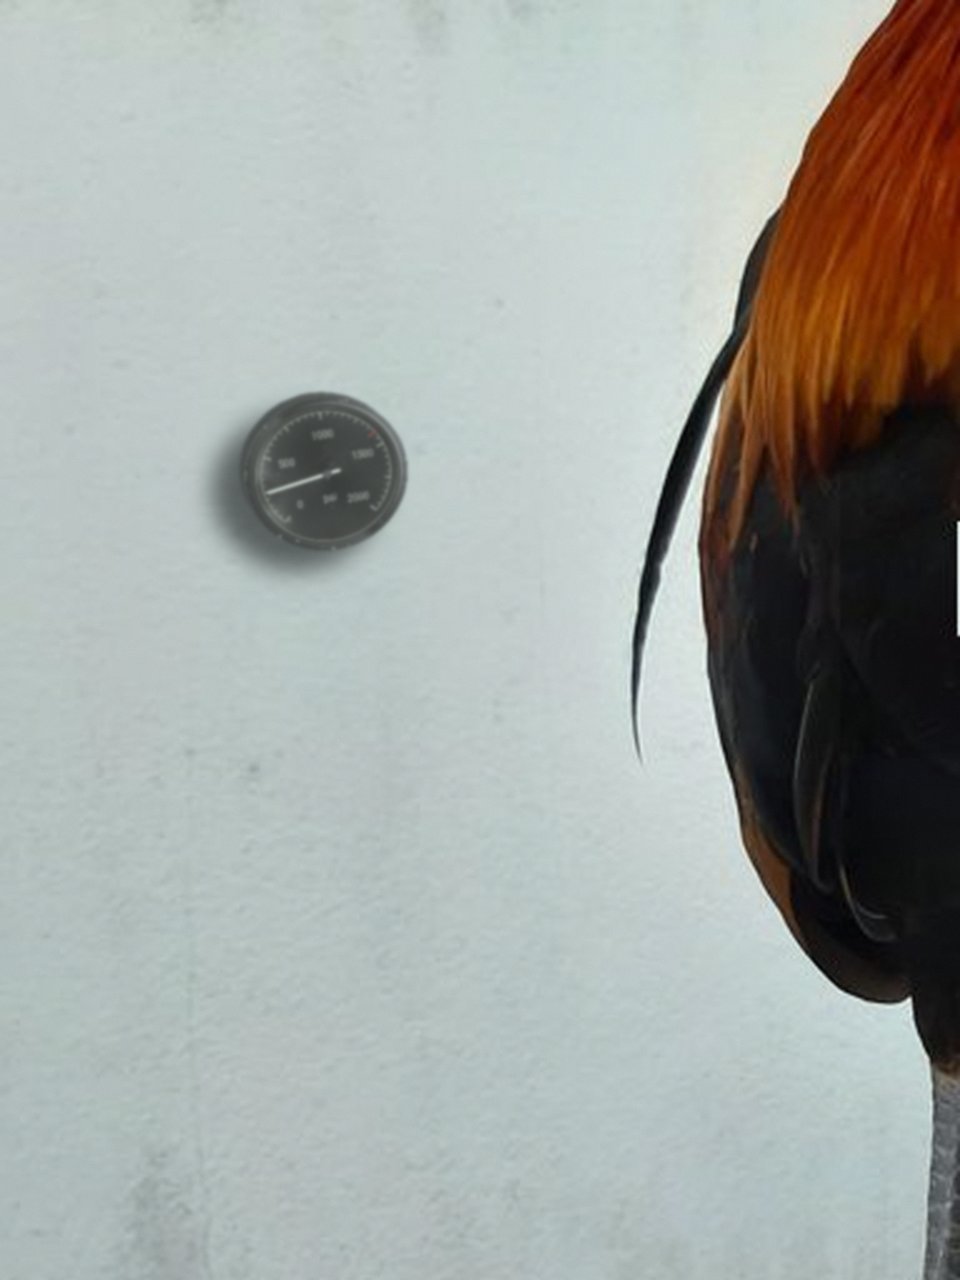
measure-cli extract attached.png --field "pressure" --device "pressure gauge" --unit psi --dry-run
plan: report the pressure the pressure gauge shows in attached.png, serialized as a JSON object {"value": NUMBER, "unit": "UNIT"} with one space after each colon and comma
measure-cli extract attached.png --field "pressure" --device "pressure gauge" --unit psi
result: {"value": 250, "unit": "psi"}
